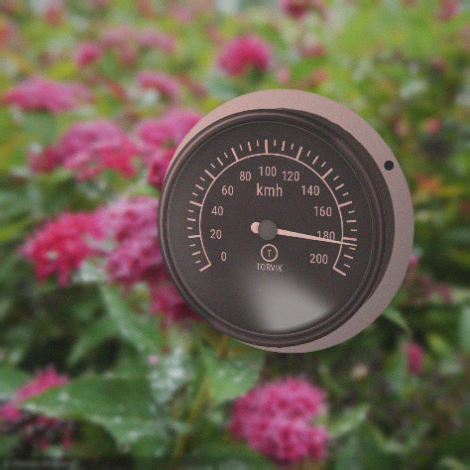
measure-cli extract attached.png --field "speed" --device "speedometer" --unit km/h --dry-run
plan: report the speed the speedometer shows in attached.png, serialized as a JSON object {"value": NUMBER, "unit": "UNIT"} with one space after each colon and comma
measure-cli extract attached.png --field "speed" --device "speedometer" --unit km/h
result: {"value": 182.5, "unit": "km/h"}
